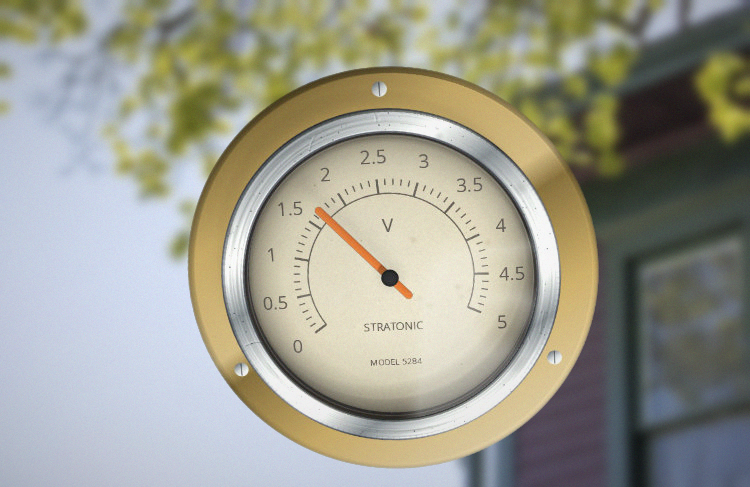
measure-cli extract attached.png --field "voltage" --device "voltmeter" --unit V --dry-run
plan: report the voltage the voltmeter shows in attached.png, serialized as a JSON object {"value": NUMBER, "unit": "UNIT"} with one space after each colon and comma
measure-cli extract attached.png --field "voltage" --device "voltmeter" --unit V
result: {"value": 1.7, "unit": "V"}
